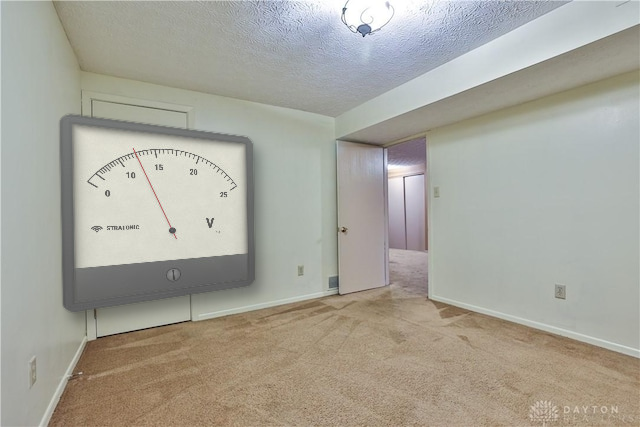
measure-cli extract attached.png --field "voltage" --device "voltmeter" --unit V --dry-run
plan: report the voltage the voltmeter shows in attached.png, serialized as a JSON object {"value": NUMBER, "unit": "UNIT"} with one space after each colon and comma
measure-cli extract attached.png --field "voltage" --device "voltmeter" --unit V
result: {"value": 12.5, "unit": "V"}
